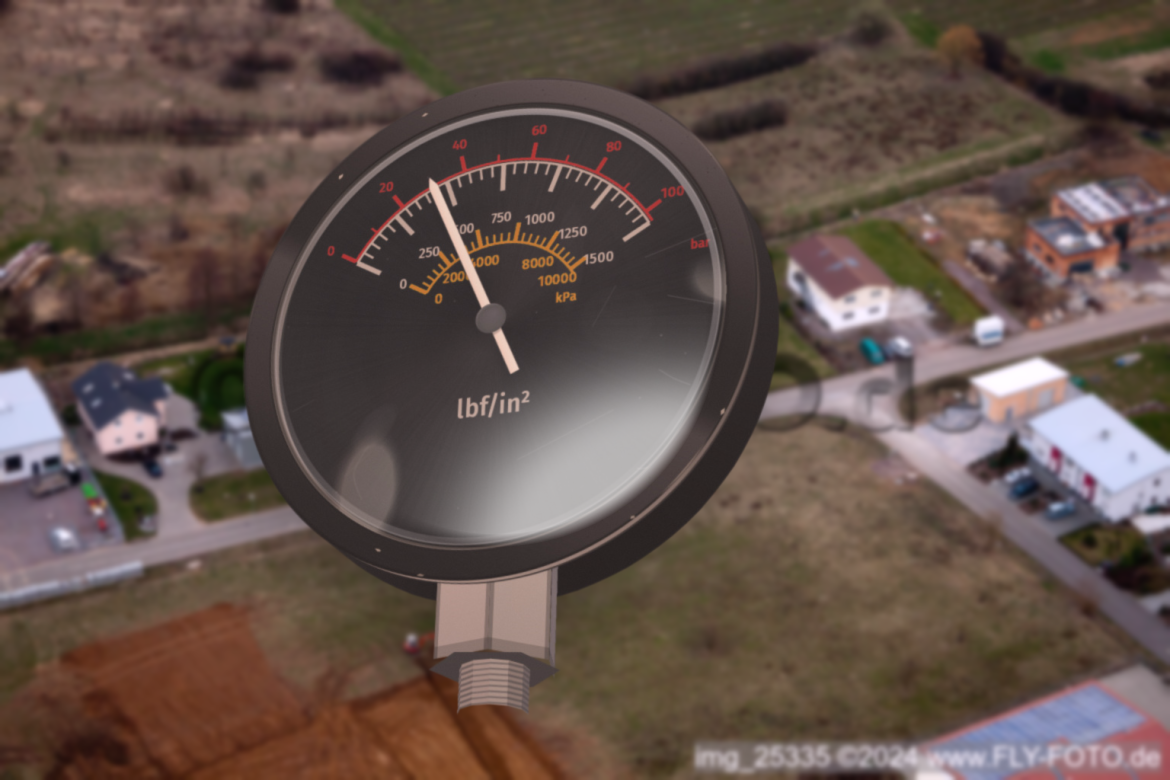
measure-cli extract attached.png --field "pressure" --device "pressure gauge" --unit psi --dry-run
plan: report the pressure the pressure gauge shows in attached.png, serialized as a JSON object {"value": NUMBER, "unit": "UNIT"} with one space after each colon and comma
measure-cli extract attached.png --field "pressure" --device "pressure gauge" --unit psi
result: {"value": 450, "unit": "psi"}
